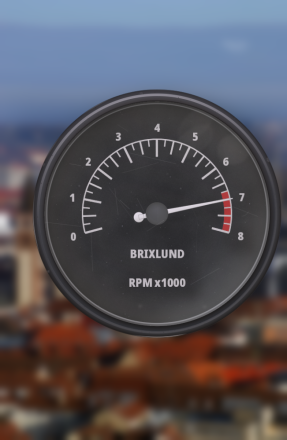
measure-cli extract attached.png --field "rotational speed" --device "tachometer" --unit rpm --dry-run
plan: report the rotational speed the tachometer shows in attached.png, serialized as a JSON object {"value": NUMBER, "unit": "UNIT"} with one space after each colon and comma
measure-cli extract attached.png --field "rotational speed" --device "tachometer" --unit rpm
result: {"value": 7000, "unit": "rpm"}
